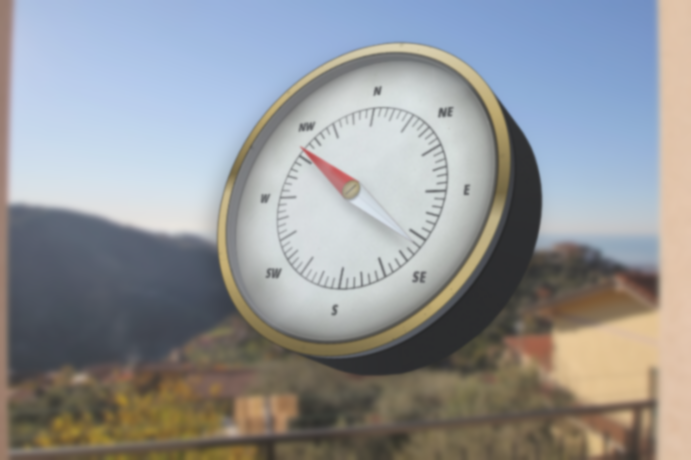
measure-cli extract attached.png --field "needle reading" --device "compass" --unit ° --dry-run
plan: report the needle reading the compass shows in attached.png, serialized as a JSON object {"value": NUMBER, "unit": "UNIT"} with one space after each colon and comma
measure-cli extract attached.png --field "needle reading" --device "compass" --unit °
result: {"value": 305, "unit": "°"}
